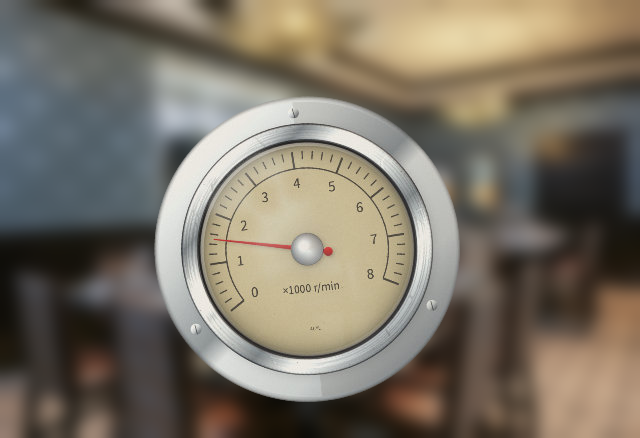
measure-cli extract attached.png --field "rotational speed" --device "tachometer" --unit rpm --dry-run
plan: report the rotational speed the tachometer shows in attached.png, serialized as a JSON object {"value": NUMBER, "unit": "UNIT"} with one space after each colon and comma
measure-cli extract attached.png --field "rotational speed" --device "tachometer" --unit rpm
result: {"value": 1500, "unit": "rpm"}
